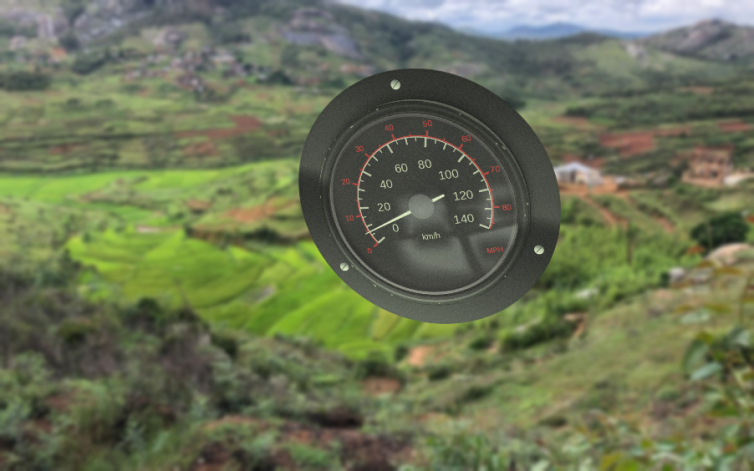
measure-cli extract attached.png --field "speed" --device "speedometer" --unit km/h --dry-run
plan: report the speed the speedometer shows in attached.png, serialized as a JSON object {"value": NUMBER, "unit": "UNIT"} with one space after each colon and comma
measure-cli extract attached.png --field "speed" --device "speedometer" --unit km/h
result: {"value": 7.5, "unit": "km/h"}
